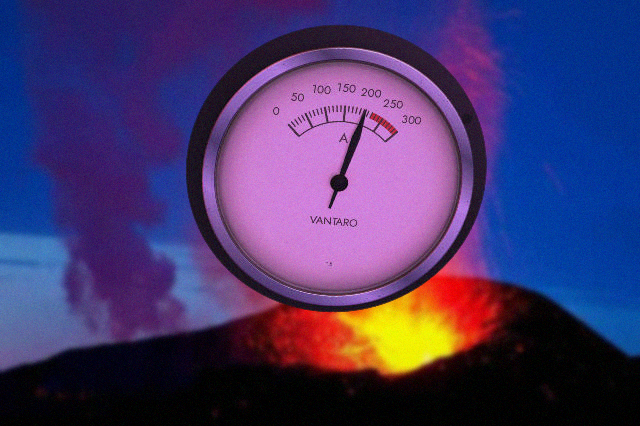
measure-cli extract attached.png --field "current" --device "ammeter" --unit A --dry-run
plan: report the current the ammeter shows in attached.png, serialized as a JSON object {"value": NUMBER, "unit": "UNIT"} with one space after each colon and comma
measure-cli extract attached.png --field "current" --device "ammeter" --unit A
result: {"value": 200, "unit": "A"}
